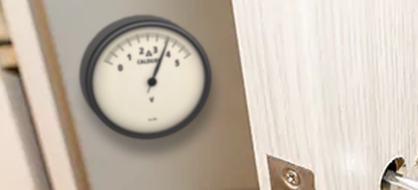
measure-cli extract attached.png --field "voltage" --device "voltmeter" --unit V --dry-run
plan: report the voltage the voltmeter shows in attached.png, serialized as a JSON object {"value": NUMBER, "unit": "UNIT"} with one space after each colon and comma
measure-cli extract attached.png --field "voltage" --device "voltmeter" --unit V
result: {"value": 3.5, "unit": "V"}
